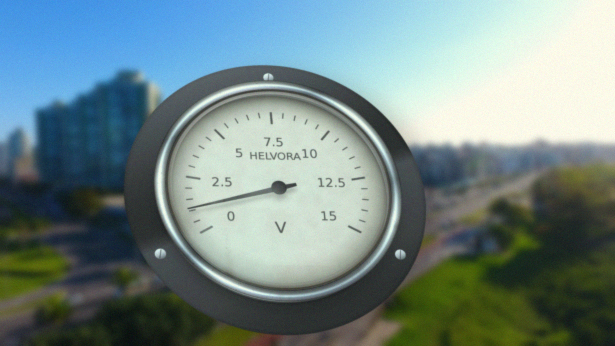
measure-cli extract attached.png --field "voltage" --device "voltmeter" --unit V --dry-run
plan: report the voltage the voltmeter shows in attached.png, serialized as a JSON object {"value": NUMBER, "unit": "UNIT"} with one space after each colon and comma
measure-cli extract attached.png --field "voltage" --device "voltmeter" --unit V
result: {"value": 1, "unit": "V"}
